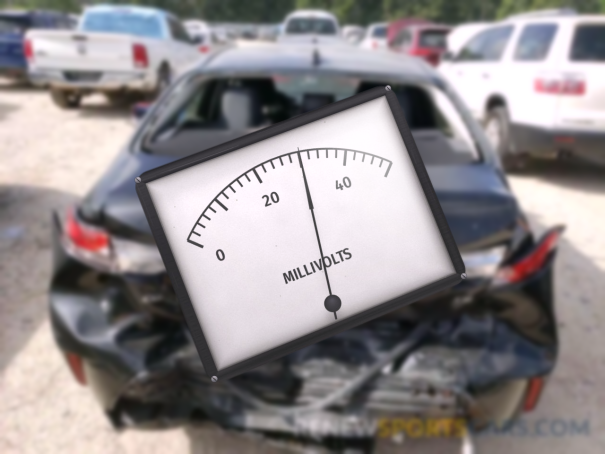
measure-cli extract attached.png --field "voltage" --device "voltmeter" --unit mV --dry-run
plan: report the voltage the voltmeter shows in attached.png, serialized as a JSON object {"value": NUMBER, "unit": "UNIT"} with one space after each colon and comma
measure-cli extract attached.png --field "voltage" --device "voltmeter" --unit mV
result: {"value": 30, "unit": "mV"}
